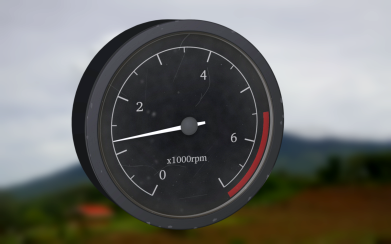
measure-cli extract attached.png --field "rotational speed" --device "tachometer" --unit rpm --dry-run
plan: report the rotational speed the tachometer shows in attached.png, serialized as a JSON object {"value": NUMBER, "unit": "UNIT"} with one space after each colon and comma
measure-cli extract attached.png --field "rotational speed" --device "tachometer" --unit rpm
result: {"value": 1250, "unit": "rpm"}
